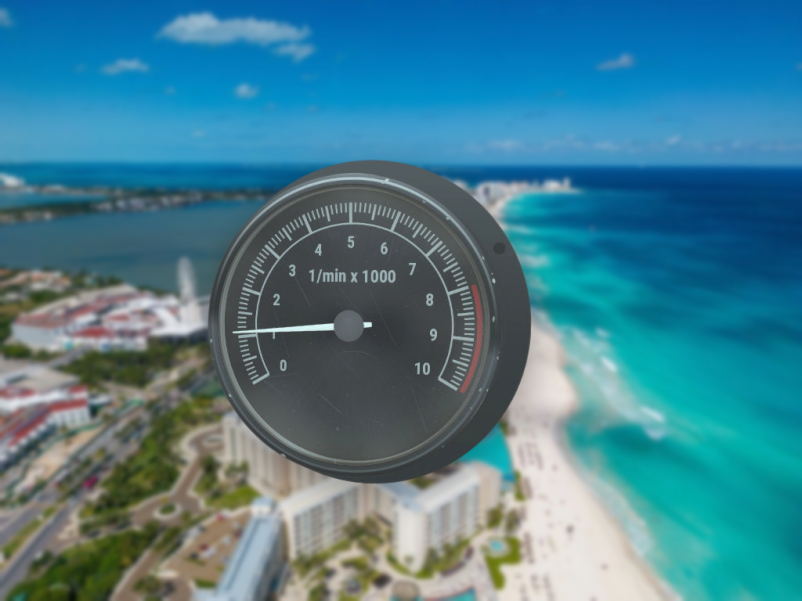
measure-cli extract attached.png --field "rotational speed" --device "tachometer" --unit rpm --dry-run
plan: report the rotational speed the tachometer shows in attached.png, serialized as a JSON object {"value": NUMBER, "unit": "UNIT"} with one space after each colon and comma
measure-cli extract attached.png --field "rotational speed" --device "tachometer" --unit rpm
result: {"value": 1100, "unit": "rpm"}
